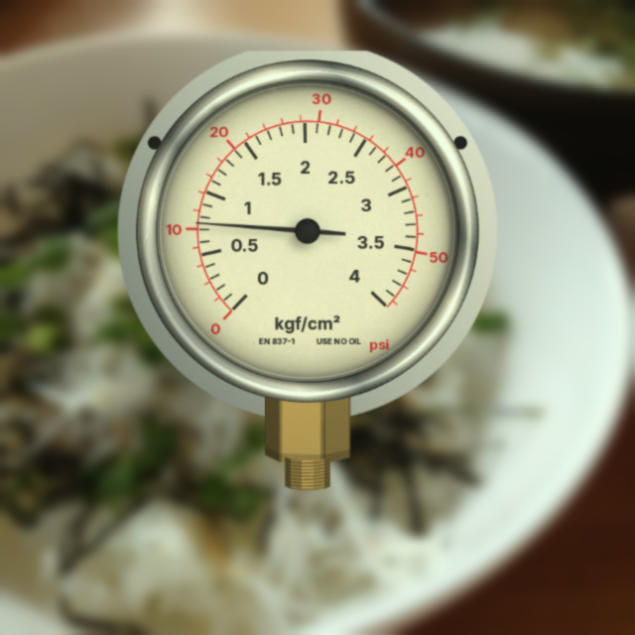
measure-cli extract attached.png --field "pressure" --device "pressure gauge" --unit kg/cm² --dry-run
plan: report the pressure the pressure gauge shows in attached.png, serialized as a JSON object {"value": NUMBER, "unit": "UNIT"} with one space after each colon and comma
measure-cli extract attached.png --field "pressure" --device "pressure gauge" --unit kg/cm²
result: {"value": 0.75, "unit": "kg/cm²"}
